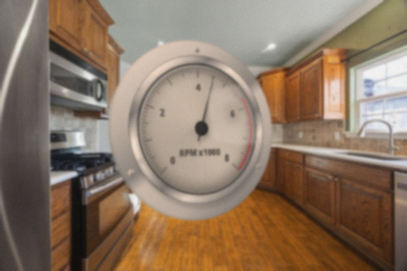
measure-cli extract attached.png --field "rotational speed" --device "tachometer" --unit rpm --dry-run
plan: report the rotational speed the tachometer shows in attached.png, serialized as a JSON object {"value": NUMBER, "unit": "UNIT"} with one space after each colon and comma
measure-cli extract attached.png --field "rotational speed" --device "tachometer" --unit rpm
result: {"value": 4500, "unit": "rpm"}
